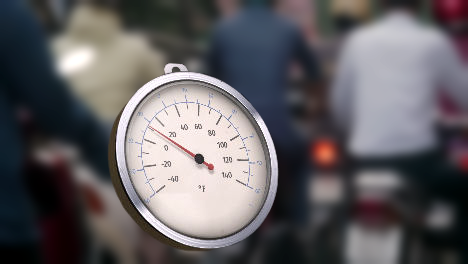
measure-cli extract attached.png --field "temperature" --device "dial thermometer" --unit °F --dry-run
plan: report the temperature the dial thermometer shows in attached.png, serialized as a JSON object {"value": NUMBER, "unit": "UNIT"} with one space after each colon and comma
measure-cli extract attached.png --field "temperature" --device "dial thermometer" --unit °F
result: {"value": 10, "unit": "°F"}
